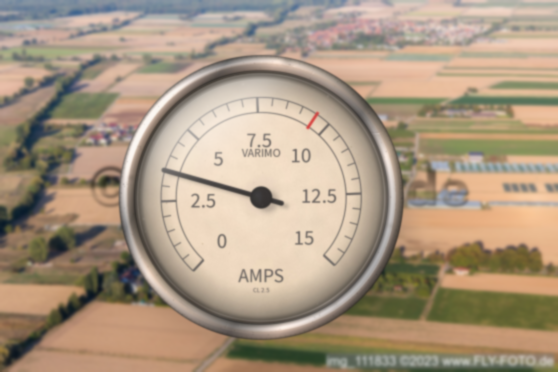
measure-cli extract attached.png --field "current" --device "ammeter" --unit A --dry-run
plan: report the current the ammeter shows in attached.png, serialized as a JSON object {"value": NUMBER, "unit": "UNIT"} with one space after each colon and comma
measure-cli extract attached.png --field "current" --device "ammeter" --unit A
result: {"value": 3.5, "unit": "A"}
